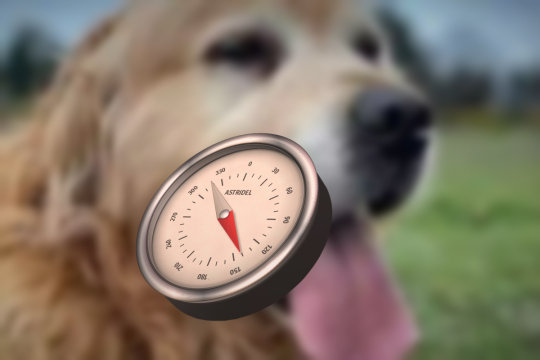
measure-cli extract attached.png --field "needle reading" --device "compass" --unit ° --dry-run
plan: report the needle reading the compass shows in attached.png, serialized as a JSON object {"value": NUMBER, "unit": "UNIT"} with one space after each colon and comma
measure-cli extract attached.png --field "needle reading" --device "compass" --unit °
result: {"value": 140, "unit": "°"}
